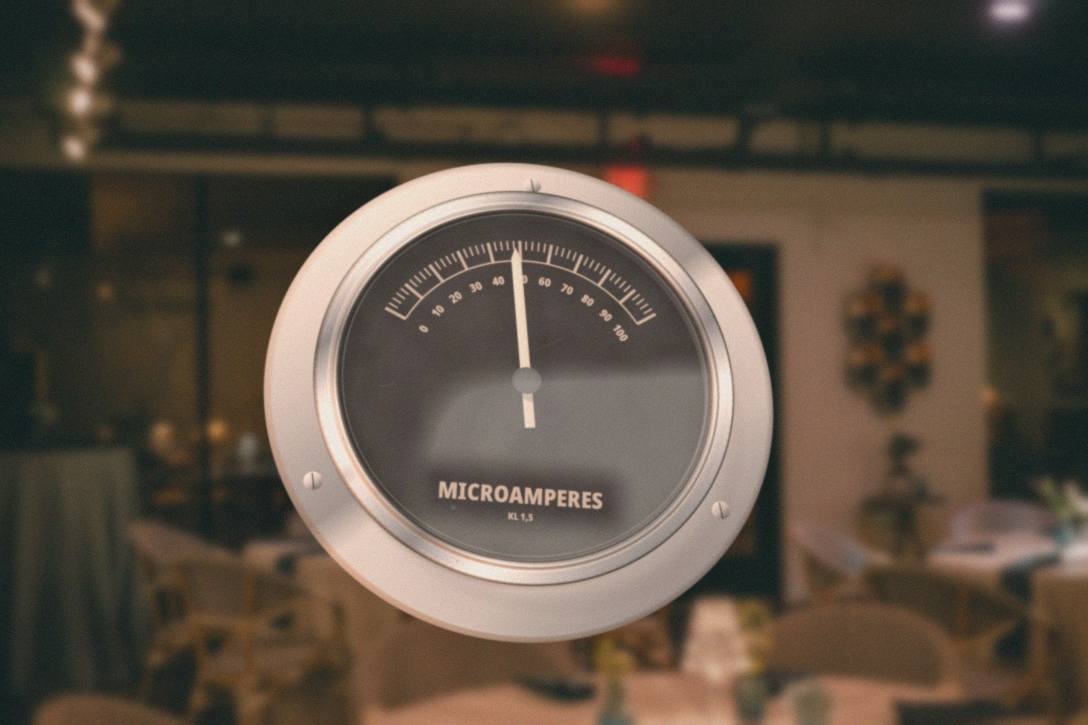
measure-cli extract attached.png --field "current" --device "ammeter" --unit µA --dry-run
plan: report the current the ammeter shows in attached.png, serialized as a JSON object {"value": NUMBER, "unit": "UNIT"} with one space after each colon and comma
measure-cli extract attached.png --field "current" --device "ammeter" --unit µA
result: {"value": 48, "unit": "µA"}
